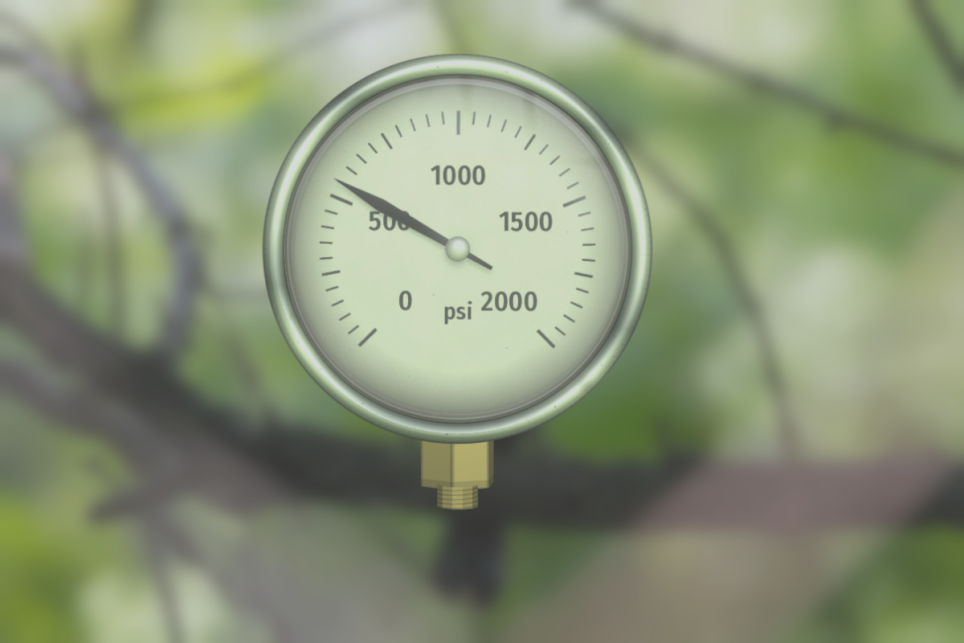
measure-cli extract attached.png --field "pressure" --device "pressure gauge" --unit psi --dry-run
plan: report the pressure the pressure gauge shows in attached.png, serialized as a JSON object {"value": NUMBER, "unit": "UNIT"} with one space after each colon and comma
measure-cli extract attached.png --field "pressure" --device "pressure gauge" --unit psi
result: {"value": 550, "unit": "psi"}
